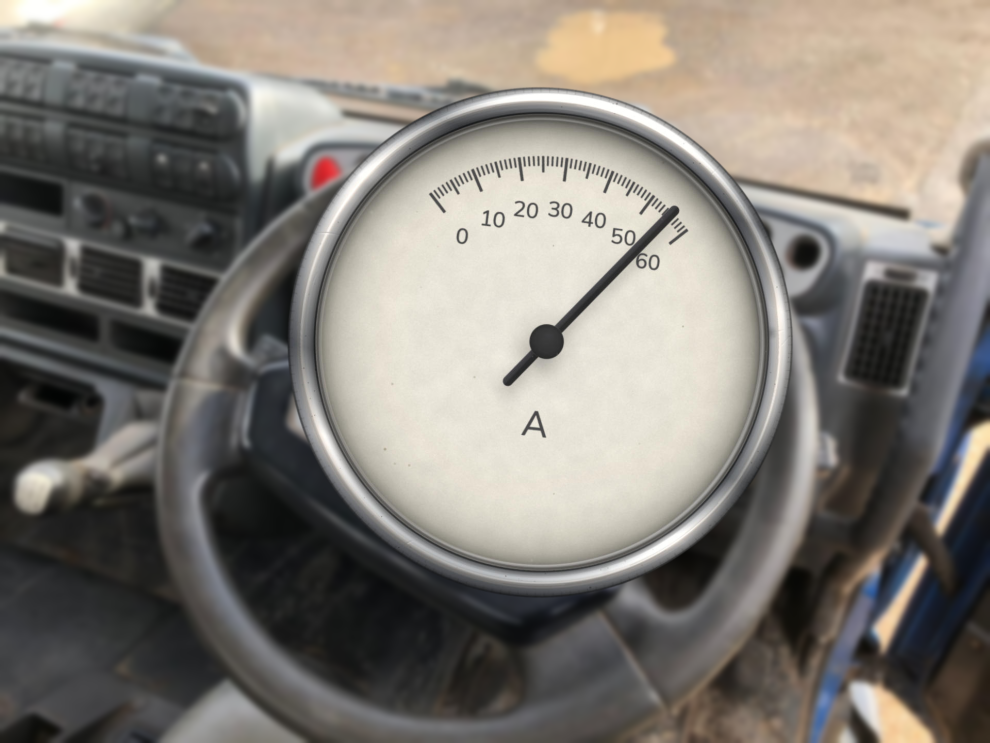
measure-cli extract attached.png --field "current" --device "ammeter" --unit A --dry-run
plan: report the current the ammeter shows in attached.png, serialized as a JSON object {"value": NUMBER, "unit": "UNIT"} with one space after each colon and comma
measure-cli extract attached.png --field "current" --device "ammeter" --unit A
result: {"value": 55, "unit": "A"}
